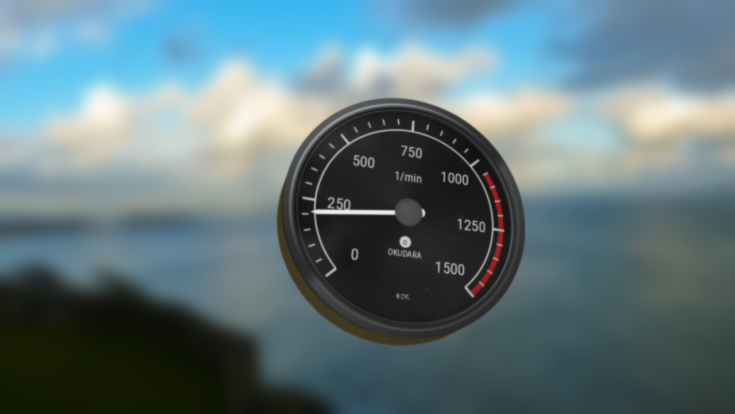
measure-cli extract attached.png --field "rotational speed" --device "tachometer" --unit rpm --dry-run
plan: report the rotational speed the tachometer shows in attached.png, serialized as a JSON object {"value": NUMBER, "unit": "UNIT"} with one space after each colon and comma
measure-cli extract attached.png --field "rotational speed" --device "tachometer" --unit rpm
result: {"value": 200, "unit": "rpm"}
